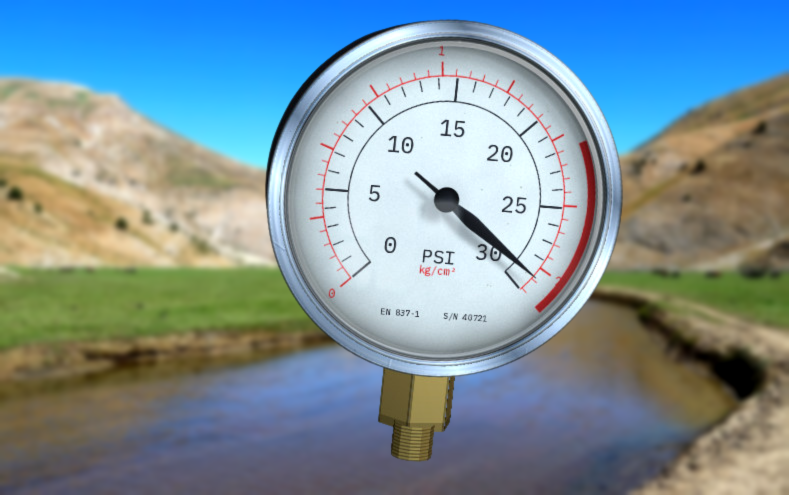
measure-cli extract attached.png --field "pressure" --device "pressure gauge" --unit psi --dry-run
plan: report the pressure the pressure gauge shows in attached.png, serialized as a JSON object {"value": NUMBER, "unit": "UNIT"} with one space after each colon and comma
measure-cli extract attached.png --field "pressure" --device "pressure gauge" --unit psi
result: {"value": 29, "unit": "psi"}
